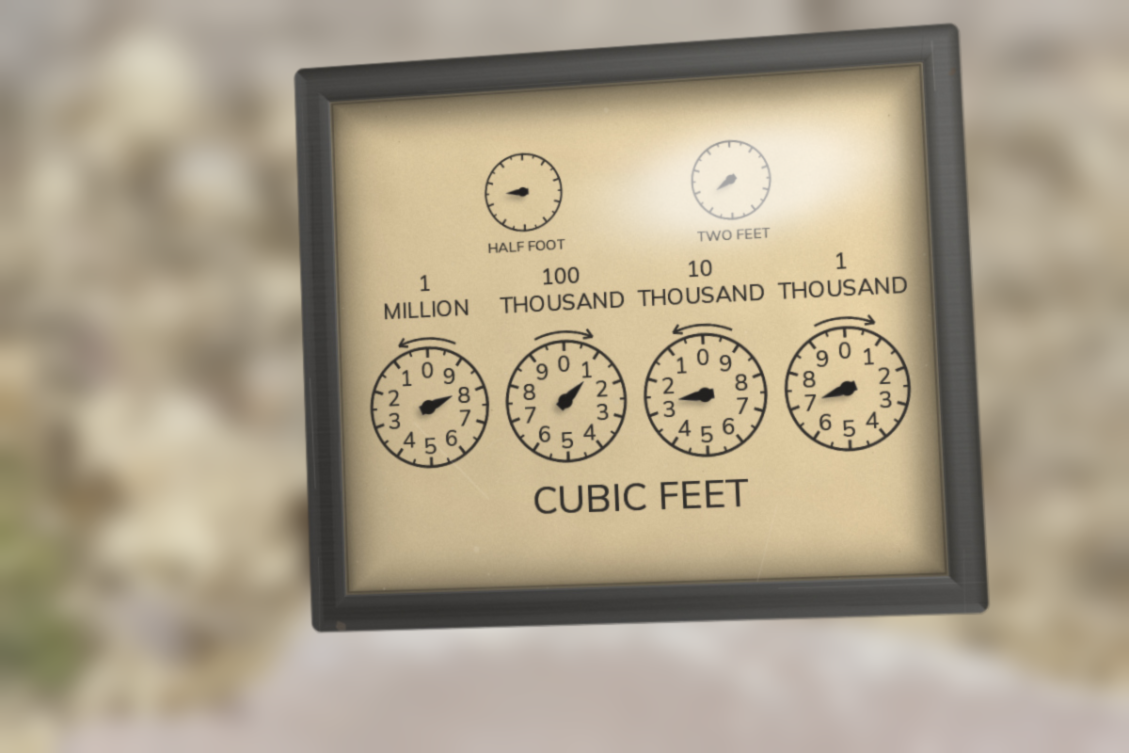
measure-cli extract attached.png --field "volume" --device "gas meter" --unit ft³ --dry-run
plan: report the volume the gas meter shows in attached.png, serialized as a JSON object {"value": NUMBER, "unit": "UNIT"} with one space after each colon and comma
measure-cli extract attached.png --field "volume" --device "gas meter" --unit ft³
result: {"value": 812700, "unit": "ft³"}
